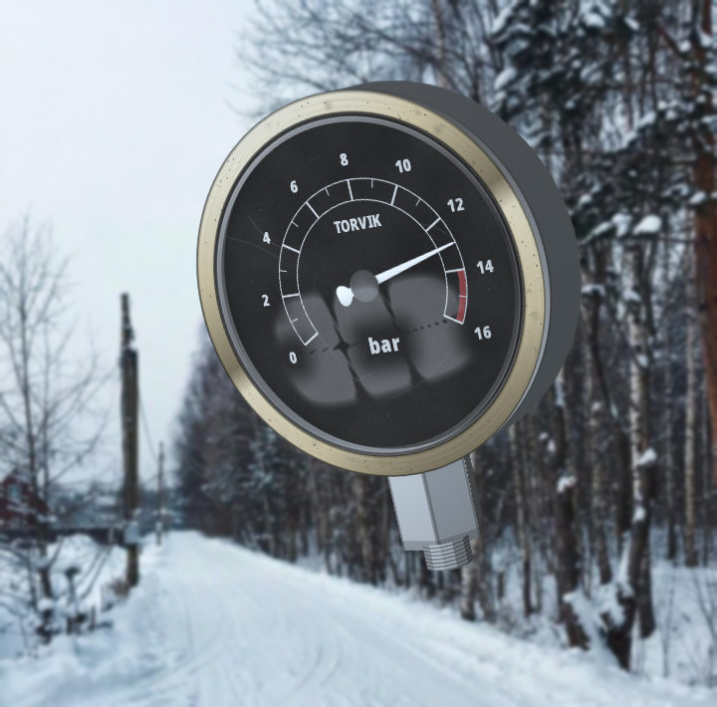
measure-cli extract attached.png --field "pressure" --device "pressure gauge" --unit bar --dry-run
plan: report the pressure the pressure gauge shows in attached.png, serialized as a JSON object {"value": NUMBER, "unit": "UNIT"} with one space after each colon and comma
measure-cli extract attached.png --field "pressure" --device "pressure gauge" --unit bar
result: {"value": 13, "unit": "bar"}
